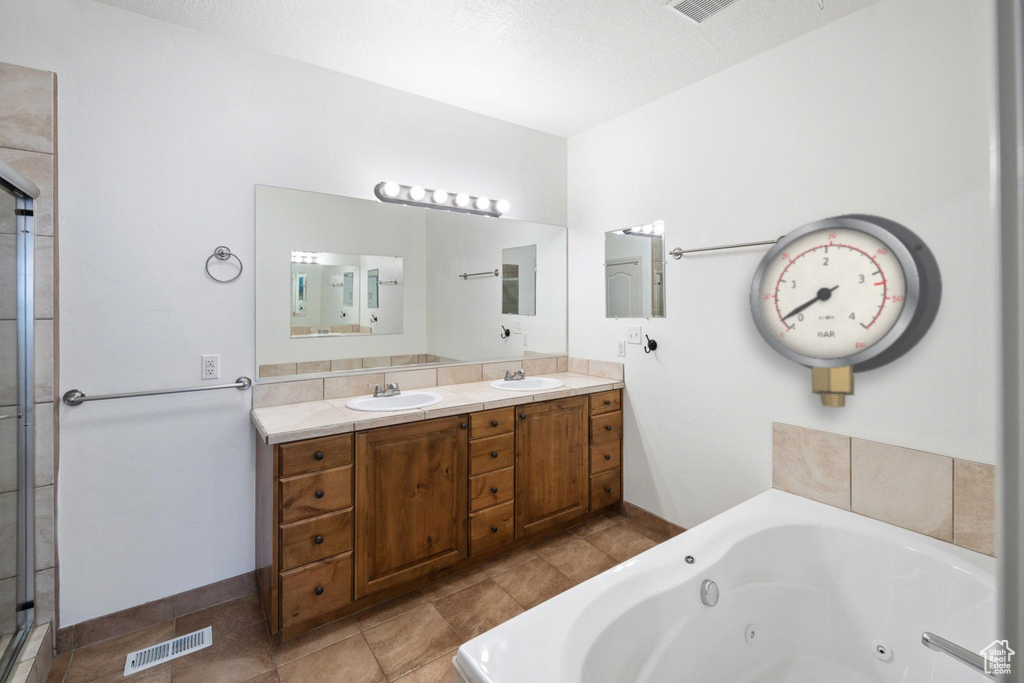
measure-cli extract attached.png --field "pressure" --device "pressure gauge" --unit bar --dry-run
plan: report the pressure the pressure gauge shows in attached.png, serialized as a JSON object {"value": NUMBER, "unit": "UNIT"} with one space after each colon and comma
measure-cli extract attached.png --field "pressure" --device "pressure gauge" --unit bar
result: {"value": 0.2, "unit": "bar"}
